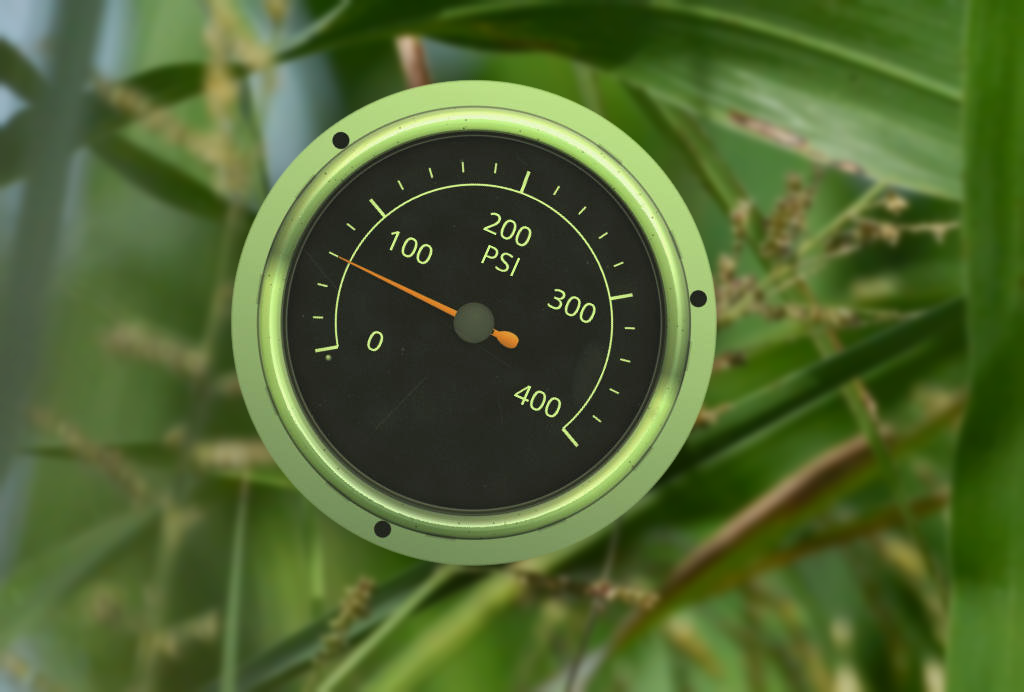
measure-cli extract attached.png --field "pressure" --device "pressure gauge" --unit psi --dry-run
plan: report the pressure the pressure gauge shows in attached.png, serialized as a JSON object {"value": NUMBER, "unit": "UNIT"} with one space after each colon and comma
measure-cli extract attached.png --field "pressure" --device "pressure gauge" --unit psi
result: {"value": 60, "unit": "psi"}
